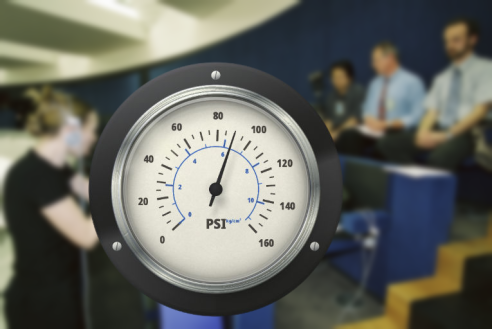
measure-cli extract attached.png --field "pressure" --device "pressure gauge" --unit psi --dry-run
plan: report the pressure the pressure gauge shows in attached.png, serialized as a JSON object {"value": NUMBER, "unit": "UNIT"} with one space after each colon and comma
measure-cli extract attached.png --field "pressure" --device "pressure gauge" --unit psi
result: {"value": 90, "unit": "psi"}
